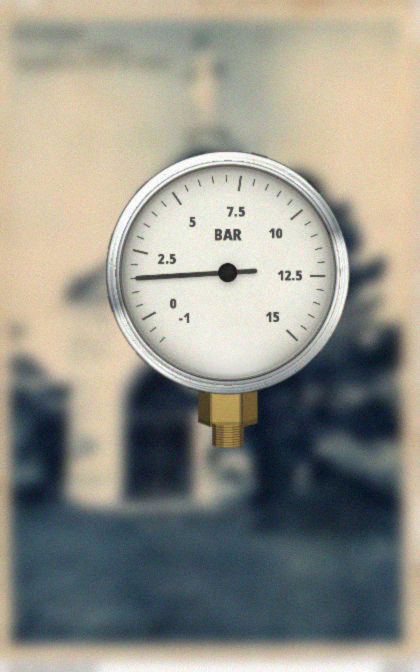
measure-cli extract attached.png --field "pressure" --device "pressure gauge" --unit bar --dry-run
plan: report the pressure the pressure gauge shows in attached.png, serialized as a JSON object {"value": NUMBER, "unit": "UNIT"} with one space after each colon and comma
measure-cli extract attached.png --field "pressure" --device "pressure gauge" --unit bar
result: {"value": 1.5, "unit": "bar"}
